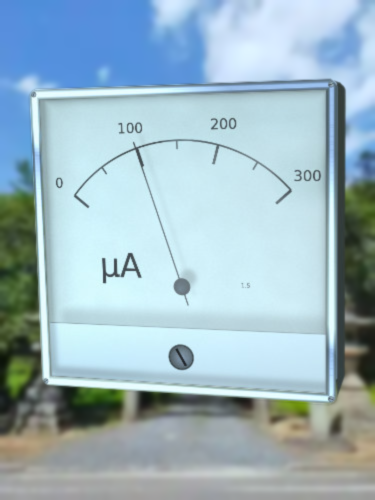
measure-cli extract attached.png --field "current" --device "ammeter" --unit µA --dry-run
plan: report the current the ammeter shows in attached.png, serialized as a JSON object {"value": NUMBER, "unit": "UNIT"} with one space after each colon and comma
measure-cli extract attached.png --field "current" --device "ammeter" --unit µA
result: {"value": 100, "unit": "µA"}
